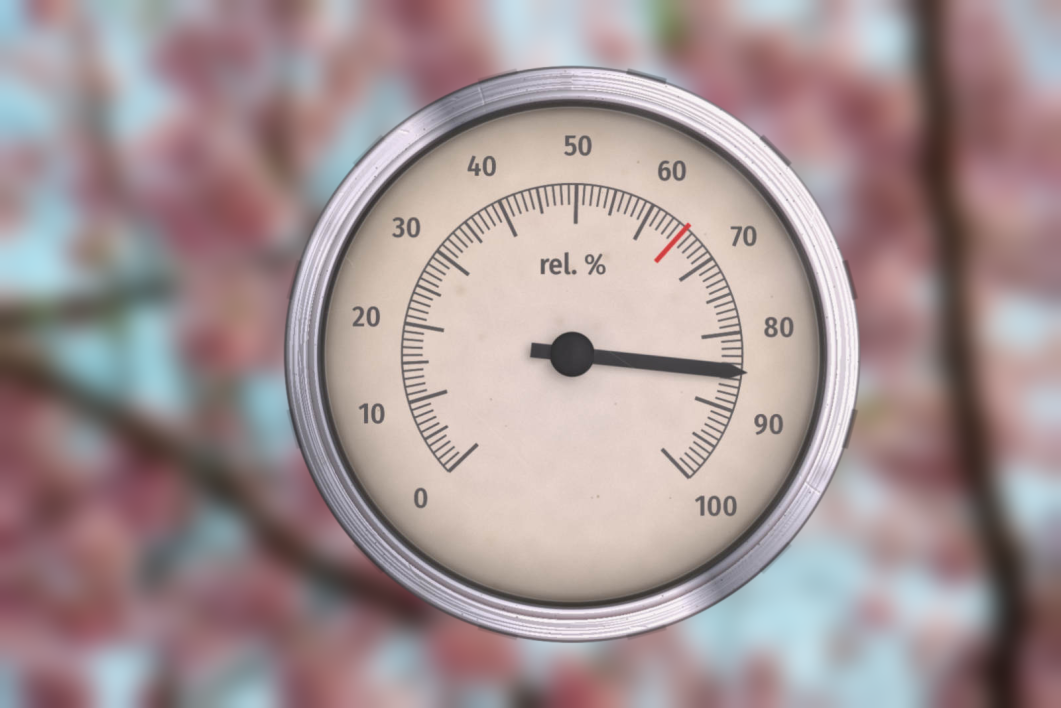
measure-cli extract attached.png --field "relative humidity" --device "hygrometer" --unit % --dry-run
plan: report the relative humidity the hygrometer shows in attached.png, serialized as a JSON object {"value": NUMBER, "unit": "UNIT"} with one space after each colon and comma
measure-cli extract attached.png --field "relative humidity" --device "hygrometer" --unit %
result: {"value": 85, "unit": "%"}
